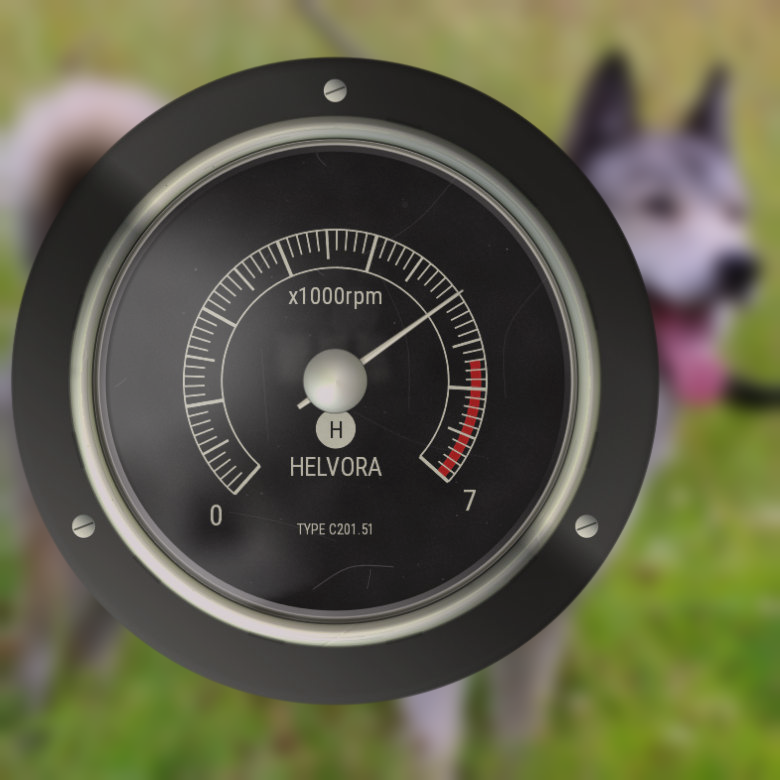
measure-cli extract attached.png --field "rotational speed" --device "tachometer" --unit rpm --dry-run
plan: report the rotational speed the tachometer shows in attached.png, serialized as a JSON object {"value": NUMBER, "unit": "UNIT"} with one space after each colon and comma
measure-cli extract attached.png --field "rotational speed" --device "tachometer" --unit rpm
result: {"value": 5000, "unit": "rpm"}
